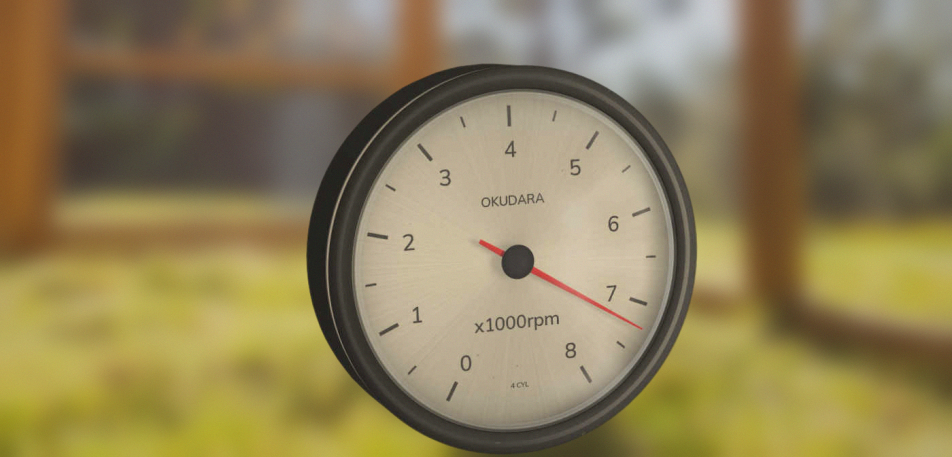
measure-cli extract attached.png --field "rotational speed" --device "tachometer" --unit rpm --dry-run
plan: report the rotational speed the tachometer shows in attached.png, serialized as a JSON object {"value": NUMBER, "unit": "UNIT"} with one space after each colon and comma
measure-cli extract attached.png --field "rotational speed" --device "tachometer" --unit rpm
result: {"value": 7250, "unit": "rpm"}
